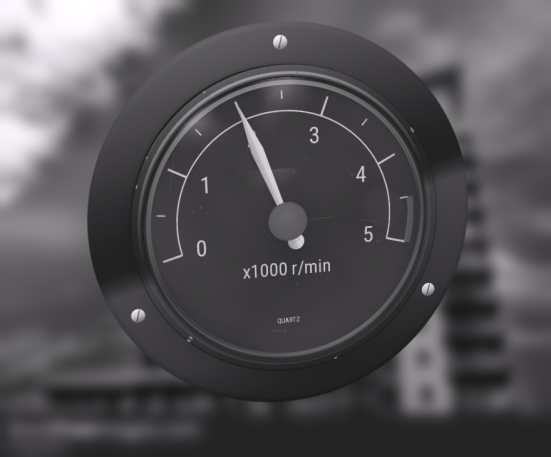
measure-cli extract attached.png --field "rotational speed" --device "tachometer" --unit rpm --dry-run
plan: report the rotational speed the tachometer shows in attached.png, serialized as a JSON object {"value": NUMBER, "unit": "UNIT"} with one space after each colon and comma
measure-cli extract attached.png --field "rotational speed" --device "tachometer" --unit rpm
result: {"value": 2000, "unit": "rpm"}
